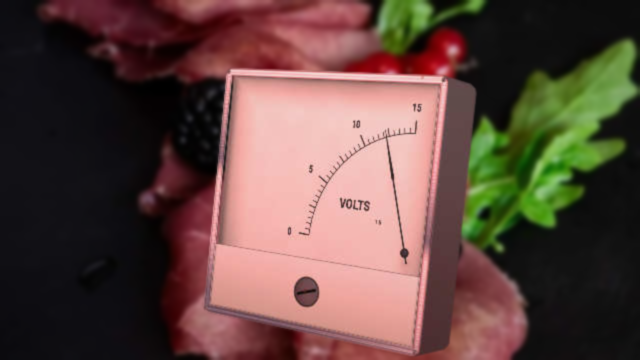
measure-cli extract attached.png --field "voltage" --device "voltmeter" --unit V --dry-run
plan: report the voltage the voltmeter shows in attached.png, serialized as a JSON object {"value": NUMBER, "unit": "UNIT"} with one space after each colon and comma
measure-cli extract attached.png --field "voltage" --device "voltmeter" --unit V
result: {"value": 12.5, "unit": "V"}
